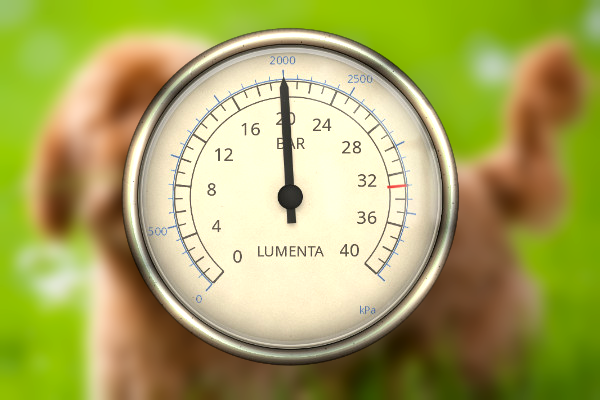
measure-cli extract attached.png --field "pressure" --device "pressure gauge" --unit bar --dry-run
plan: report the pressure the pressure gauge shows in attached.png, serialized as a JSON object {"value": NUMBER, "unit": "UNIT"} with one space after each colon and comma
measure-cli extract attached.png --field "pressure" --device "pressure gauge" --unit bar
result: {"value": 20, "unit": "bar"}
